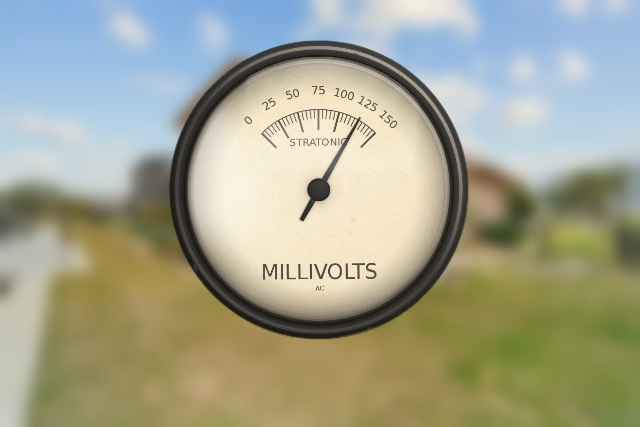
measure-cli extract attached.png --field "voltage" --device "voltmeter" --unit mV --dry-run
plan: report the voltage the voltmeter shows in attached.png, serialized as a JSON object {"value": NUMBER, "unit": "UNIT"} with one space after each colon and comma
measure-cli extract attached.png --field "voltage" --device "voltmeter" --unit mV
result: {"value": 125, "unit": "mV"}
